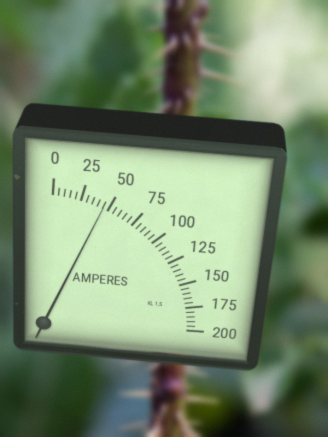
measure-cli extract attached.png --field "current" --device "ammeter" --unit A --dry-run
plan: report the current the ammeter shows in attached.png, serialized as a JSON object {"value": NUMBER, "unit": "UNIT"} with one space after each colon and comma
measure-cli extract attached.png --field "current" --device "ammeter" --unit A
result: {"value": 45, "unit": "A"}
